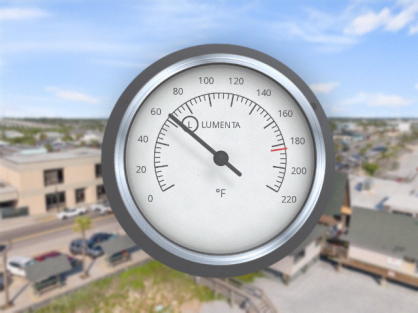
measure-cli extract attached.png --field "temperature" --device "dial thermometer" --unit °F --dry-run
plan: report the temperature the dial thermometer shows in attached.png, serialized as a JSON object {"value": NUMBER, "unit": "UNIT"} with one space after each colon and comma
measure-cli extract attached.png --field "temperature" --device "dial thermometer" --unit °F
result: {"value": 64, "unit": "°F"}
